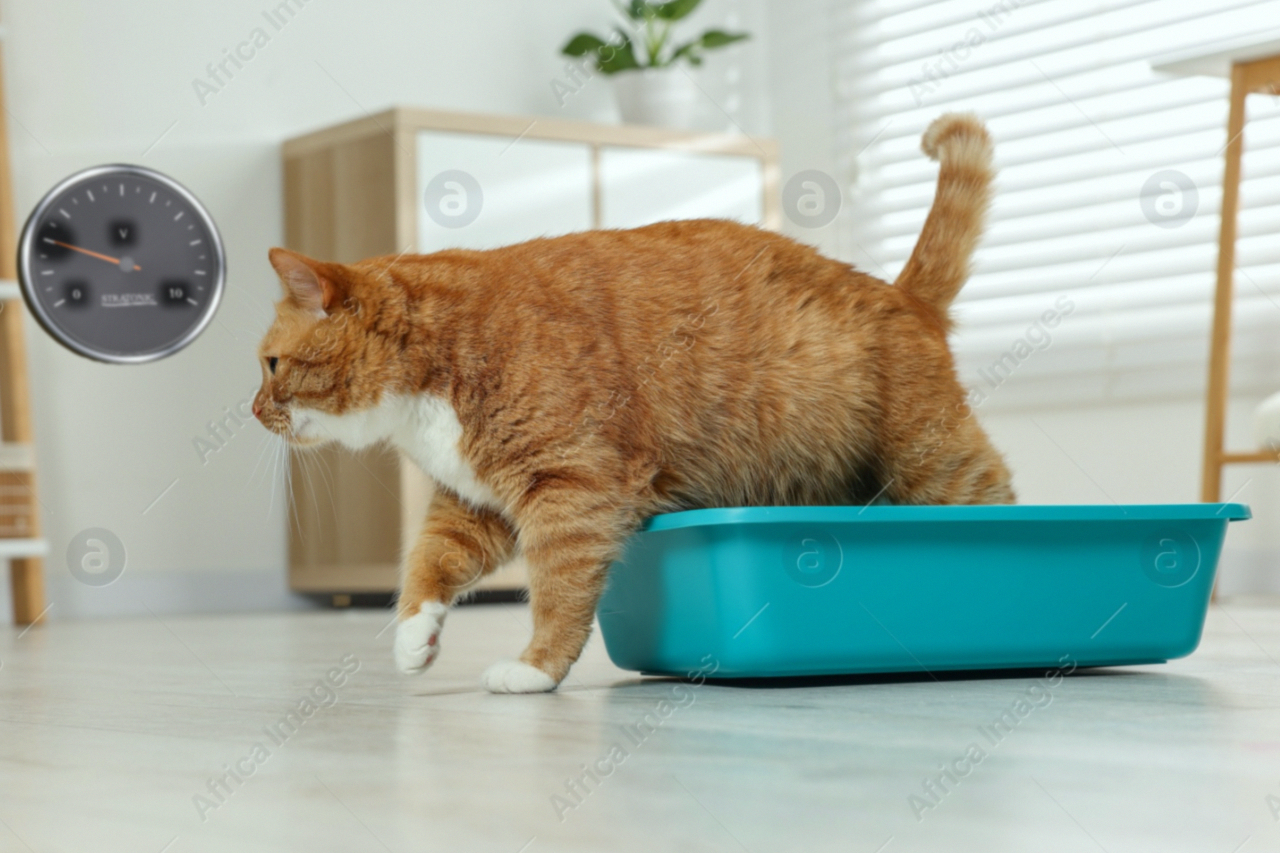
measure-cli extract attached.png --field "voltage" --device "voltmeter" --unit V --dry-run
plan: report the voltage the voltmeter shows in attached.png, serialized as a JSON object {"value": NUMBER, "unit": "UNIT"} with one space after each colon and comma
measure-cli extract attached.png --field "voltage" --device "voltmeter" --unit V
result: {"value": 2, "unit": "V"}
